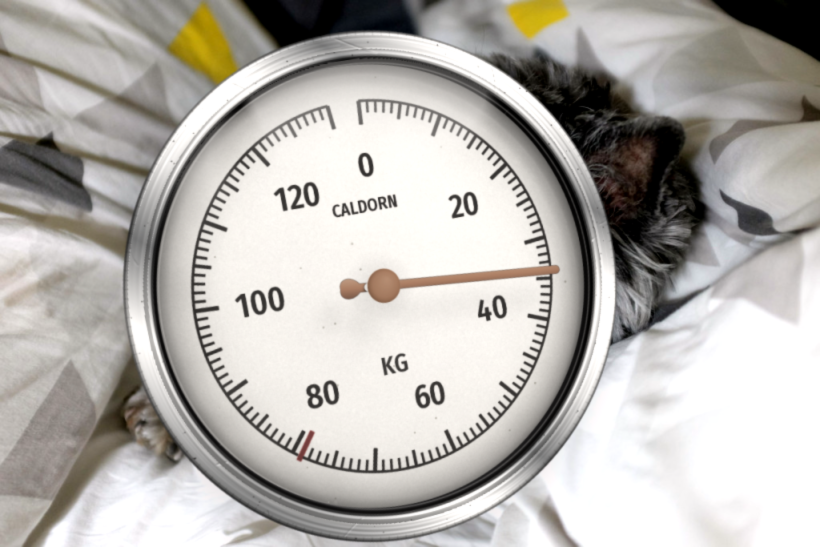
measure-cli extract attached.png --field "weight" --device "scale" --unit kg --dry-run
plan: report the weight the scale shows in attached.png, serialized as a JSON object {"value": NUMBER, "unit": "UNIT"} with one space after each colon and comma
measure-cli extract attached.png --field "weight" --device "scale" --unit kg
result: {"value": 34, "unit": "kg"}
